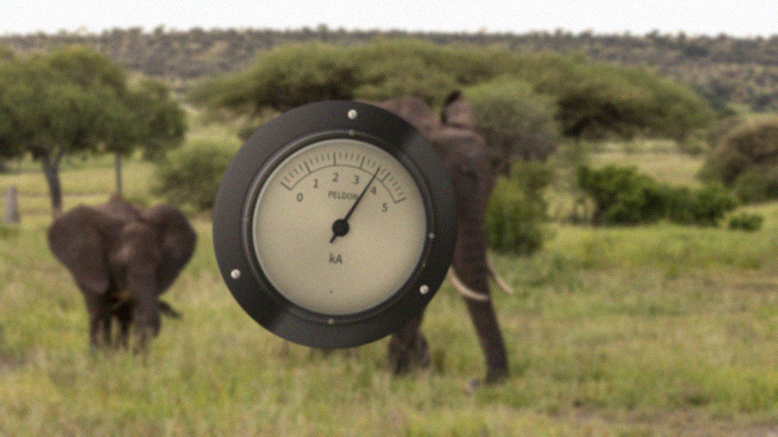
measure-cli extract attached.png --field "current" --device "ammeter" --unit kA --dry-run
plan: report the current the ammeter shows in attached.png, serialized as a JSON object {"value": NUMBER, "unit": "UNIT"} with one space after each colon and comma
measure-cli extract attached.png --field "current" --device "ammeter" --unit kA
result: {"value": 3.6, "unit": "kA"}
